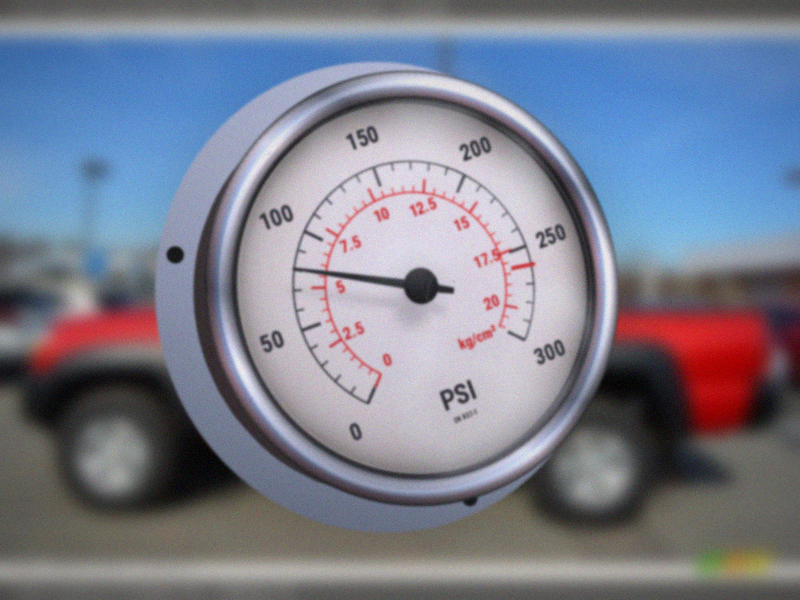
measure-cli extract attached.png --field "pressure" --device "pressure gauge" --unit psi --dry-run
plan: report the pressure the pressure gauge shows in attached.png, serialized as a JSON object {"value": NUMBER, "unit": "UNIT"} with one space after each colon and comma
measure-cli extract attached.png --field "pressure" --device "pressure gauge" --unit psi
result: {"value": 80, "unit": "psi"}
